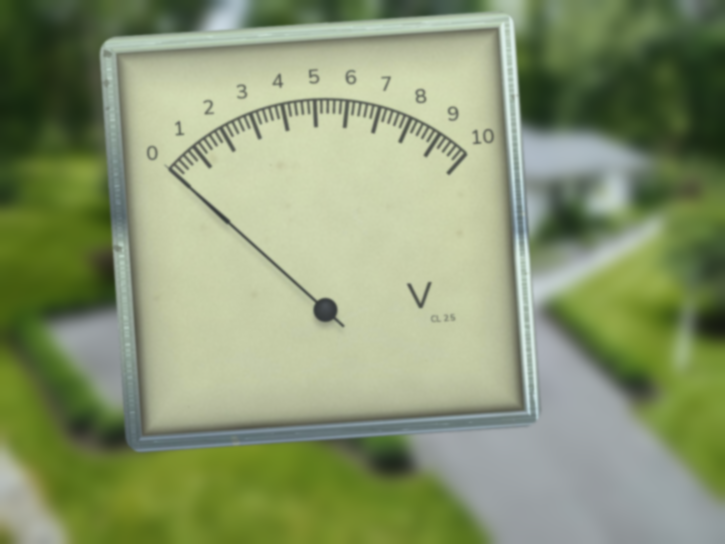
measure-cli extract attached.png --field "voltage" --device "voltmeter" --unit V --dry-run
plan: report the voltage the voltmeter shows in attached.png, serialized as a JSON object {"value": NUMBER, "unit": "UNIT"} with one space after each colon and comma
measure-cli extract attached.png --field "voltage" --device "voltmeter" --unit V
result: {"value": 0, "unit": "V"}
